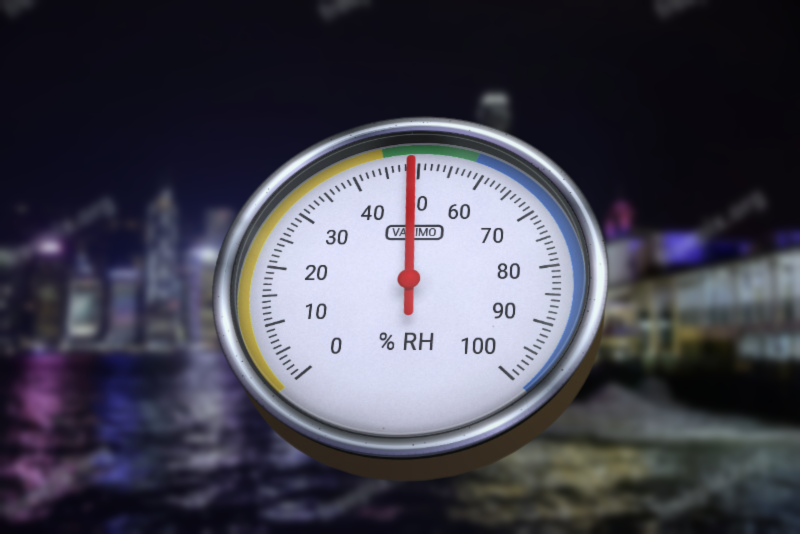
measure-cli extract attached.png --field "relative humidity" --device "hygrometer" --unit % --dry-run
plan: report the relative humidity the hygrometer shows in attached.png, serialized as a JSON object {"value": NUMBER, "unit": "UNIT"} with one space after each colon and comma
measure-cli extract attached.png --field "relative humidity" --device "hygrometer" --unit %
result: {"value": 49, "unit": "%"}
